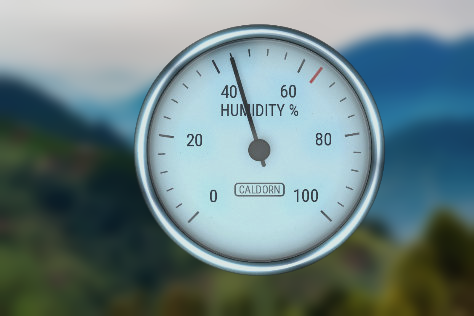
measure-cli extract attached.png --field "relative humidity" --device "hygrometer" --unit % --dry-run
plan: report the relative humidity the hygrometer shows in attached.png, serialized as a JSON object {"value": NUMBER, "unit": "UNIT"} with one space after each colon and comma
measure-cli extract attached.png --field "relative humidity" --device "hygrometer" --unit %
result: {"value": 44, "unit": "%"}
